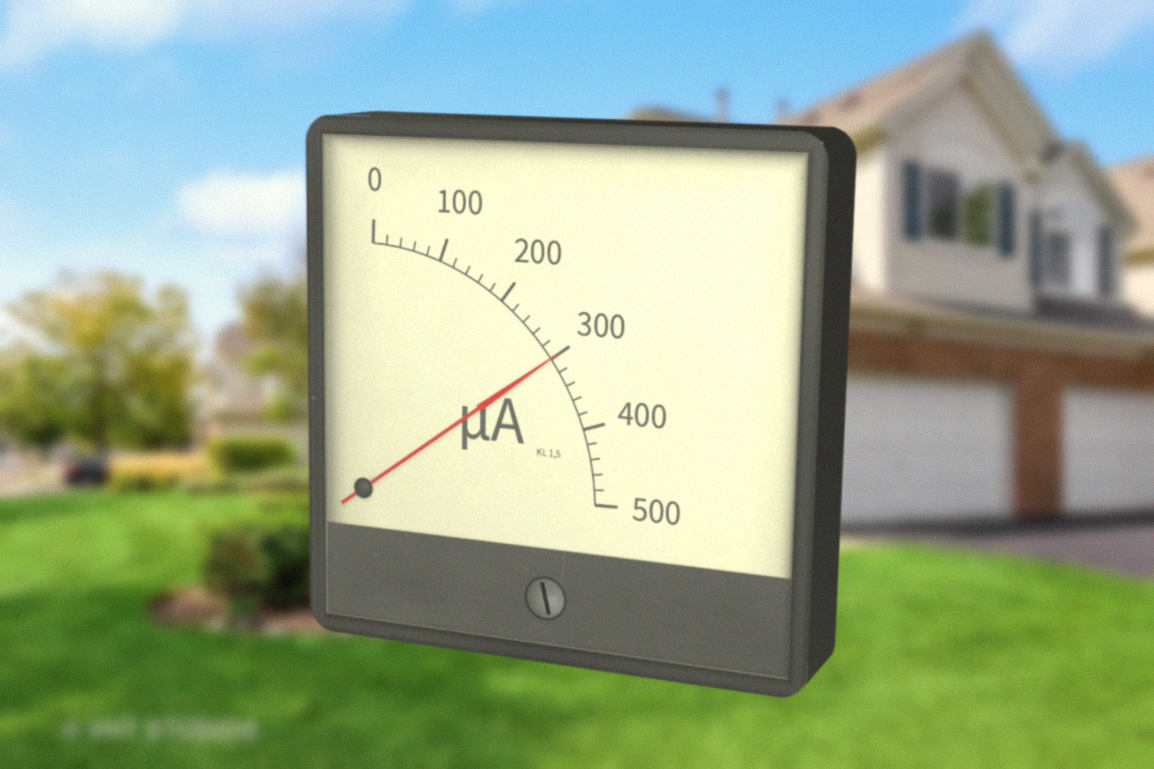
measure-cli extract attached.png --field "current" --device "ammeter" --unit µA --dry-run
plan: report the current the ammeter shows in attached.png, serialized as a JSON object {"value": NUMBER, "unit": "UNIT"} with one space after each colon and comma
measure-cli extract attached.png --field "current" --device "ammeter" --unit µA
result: {"value": 300, "unit": "µA"}
